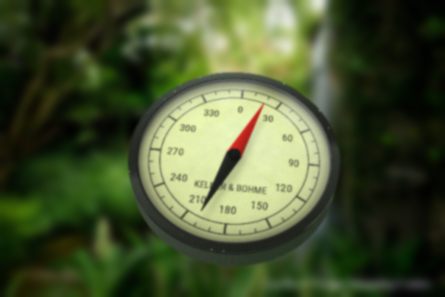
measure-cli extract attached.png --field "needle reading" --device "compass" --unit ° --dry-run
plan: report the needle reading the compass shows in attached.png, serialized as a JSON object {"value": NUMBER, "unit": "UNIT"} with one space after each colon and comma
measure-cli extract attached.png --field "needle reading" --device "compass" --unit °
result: {"value": 20, "unit": "°"}
